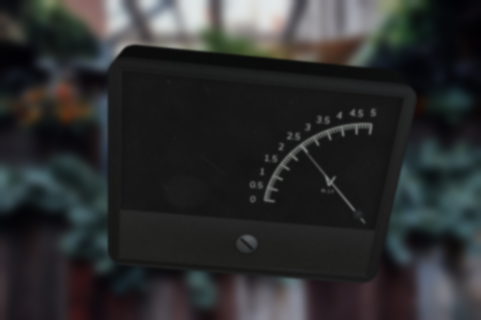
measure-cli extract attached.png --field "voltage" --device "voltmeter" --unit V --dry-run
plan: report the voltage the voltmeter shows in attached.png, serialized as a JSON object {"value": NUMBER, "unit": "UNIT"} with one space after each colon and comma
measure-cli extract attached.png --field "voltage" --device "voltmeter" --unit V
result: {"value": 2.5, "unit": "V"}
